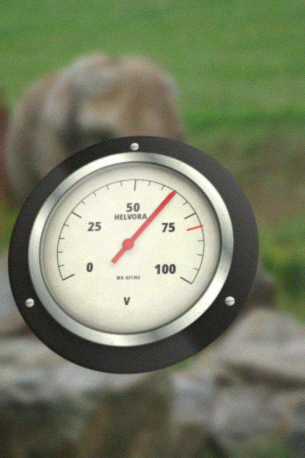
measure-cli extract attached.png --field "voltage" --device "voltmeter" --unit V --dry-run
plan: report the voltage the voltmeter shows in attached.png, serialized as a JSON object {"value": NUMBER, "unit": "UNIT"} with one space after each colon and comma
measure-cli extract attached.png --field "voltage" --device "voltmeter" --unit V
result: {"value": 65, "unit": "V"}
